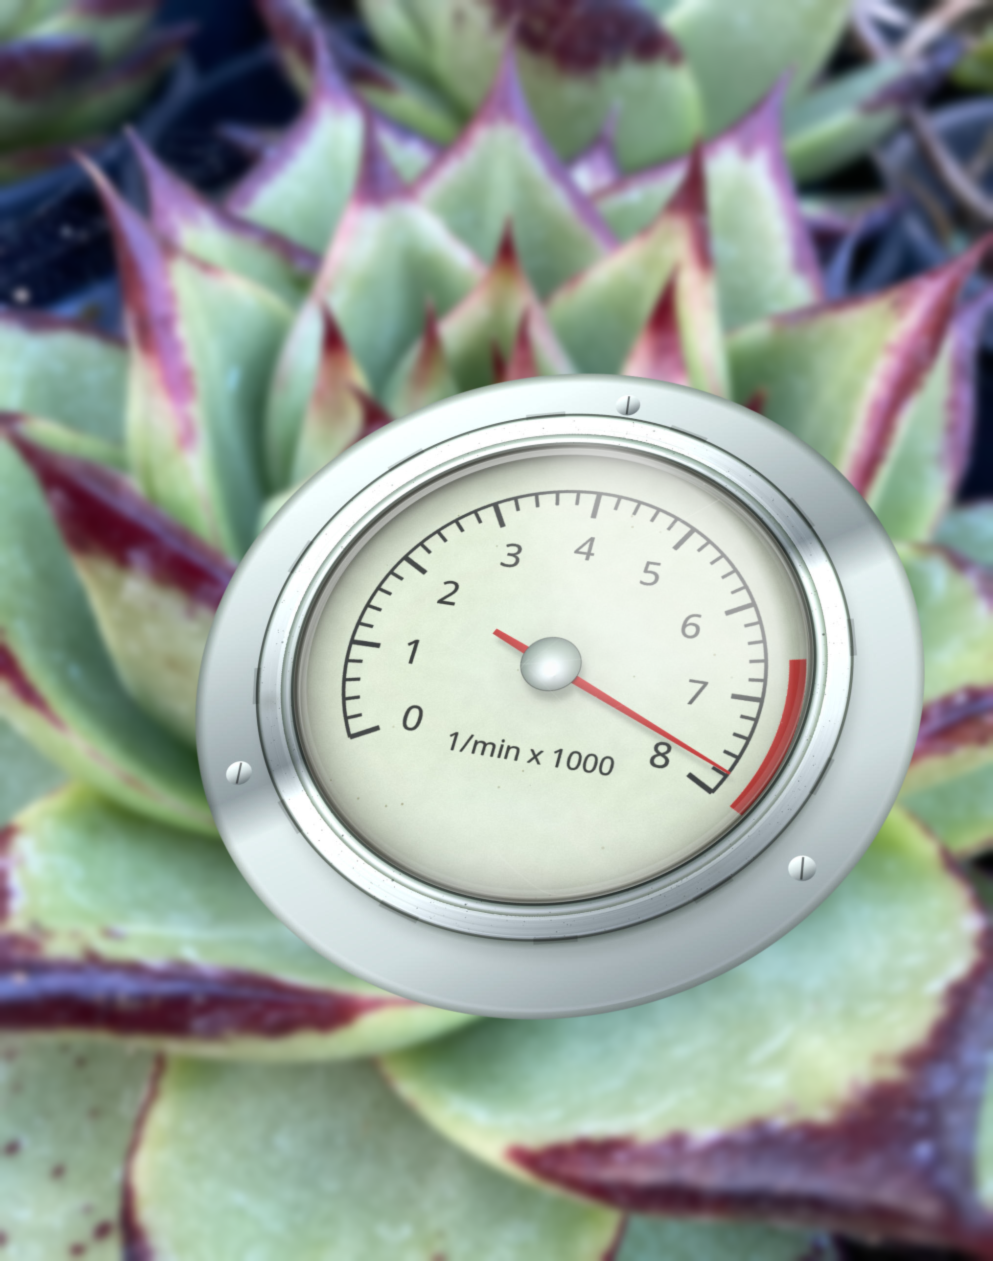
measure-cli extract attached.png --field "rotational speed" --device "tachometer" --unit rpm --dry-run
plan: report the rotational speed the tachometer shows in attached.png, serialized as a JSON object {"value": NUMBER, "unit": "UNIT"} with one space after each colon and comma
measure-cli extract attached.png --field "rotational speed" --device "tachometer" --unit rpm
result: {"value": 7800, "unit": "rpm"}
